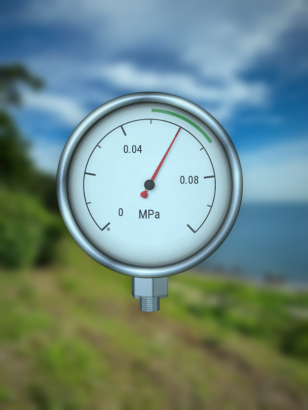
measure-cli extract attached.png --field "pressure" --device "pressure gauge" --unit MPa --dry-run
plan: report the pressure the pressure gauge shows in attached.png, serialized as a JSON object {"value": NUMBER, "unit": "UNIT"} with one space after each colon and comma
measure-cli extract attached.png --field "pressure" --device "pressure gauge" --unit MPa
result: {"value": 0.06, "unit": "MPa"}
